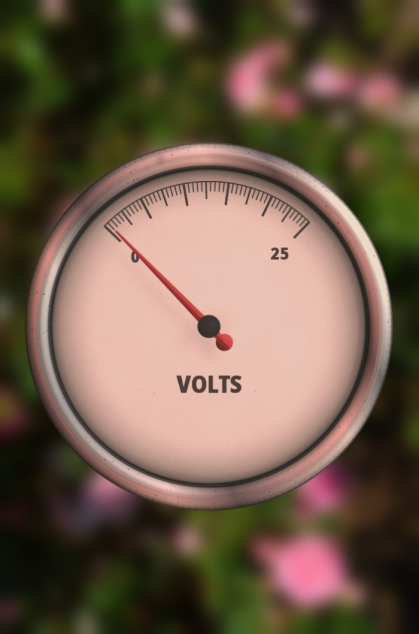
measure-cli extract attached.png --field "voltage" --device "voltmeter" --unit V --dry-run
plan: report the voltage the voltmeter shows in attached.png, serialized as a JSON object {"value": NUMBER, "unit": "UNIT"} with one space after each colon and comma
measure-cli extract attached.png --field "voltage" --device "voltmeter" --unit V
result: {"value": 0.5, "unit": "V"}
